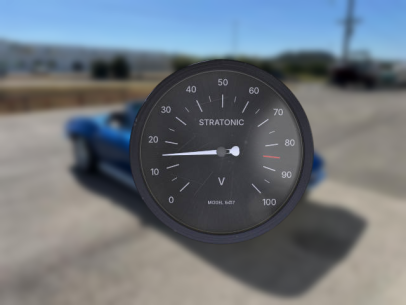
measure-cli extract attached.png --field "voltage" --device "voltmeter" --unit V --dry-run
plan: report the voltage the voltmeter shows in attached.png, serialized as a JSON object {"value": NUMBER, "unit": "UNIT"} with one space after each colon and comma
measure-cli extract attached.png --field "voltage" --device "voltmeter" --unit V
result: {"value": 15, "unit": "V"}
